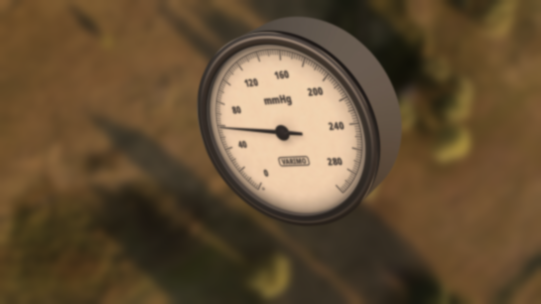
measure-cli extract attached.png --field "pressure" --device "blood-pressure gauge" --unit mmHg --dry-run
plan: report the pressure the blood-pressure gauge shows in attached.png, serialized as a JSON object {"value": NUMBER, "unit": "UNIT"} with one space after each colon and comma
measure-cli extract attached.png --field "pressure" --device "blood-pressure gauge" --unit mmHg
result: {"value": 60, "unit": "mmHg"}
